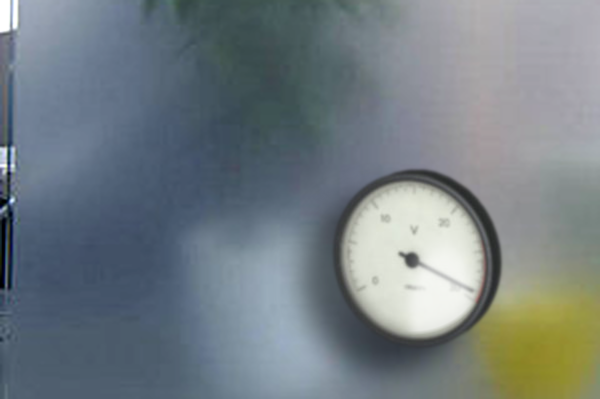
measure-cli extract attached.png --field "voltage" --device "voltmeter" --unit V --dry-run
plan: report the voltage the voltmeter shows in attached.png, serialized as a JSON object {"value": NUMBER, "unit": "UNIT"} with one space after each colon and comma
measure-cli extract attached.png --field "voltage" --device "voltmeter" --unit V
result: {"value": 29, "unit": "V"}
